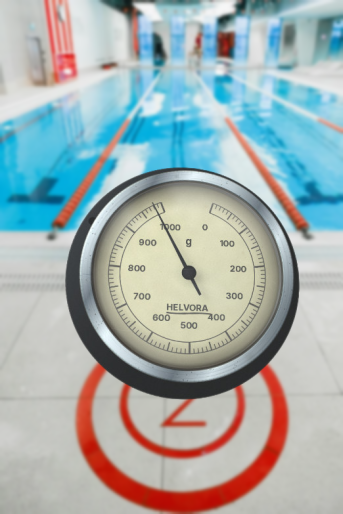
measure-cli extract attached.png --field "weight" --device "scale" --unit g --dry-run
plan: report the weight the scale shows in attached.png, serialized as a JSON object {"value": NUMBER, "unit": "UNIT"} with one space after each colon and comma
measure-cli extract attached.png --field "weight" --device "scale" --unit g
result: {"value": 980, "unit": "g"}
